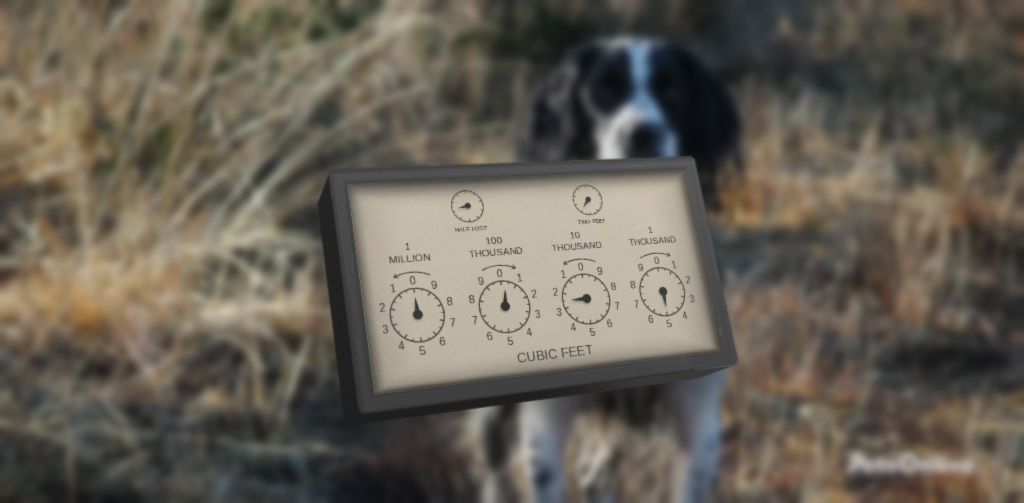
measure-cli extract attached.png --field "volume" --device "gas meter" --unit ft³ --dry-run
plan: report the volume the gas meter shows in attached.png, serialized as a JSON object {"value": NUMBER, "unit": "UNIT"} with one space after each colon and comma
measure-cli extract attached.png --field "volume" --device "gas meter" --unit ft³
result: {"value": 2500, "unit": "ft³"}
